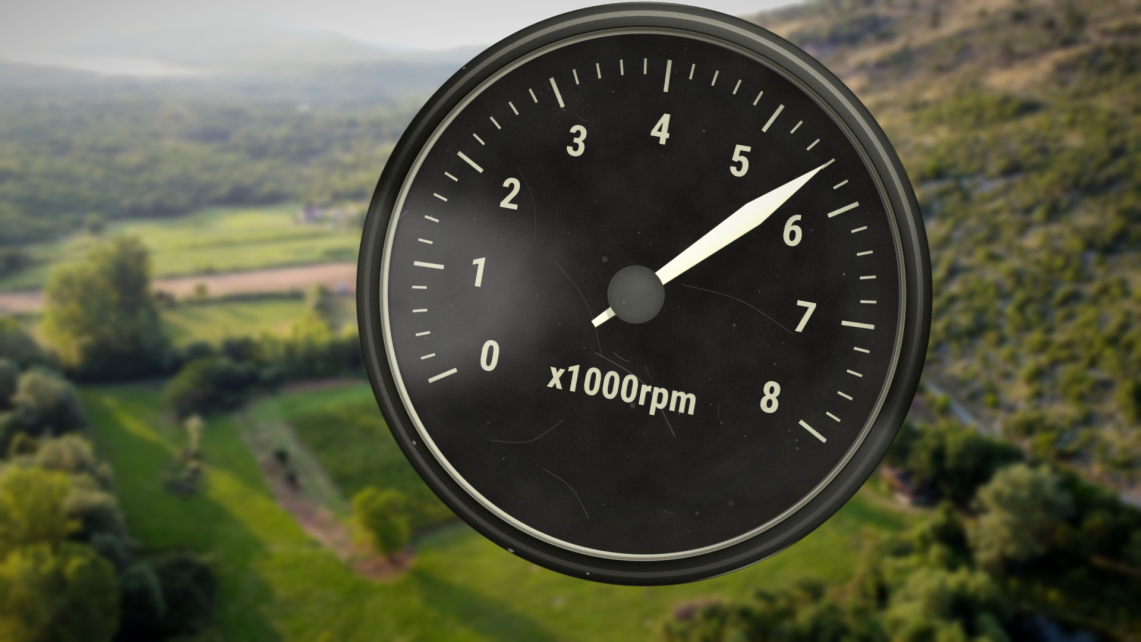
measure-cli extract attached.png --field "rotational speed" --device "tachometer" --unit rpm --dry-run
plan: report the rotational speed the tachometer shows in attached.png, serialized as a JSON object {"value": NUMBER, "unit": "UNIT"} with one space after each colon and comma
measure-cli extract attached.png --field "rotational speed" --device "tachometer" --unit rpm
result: {"value": 5600, "unit": "rpm"}
